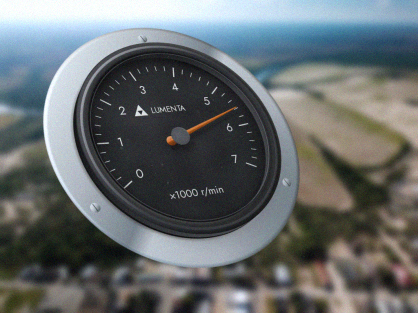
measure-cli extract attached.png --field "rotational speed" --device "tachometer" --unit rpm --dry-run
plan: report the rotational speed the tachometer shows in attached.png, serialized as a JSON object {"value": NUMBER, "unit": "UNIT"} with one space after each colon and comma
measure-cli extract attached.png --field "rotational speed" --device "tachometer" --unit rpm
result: {"value": 5600, "unit": "rpm"}
